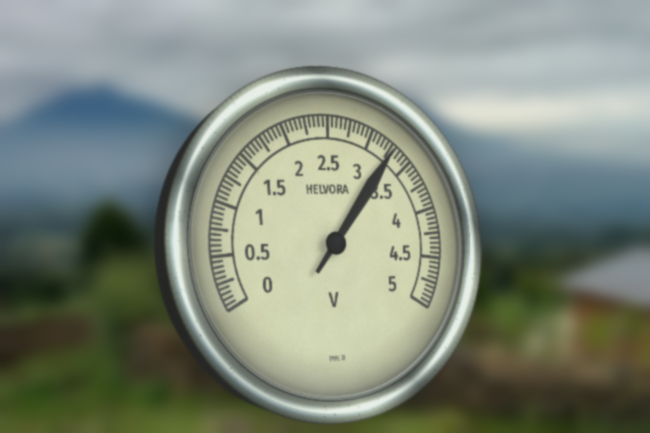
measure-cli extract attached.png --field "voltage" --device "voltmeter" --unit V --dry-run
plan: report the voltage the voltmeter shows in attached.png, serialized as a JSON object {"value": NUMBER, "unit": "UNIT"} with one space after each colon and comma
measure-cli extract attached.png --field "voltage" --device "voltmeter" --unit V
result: {"value": 3.25, "unit": "V"}
